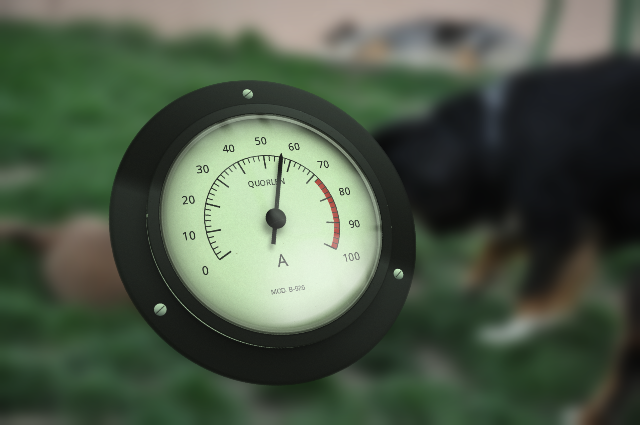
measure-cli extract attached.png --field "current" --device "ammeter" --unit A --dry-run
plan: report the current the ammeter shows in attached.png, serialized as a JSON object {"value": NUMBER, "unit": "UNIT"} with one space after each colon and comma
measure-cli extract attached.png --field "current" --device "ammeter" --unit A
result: {"value": 56, "unit": "A"}
